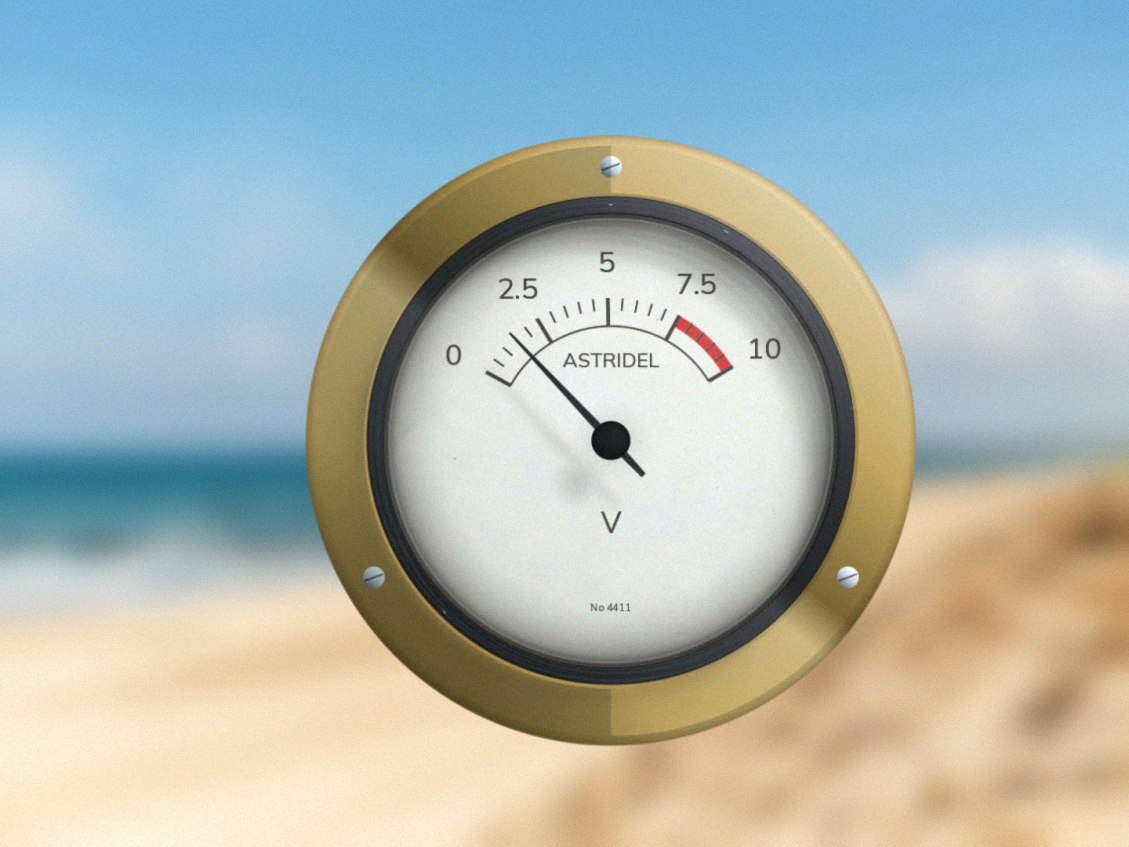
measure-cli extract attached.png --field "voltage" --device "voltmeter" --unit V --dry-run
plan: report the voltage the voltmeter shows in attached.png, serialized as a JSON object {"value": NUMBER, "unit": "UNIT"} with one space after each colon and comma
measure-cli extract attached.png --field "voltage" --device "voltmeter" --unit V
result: {"value": 1.5, "unit": "V"}
